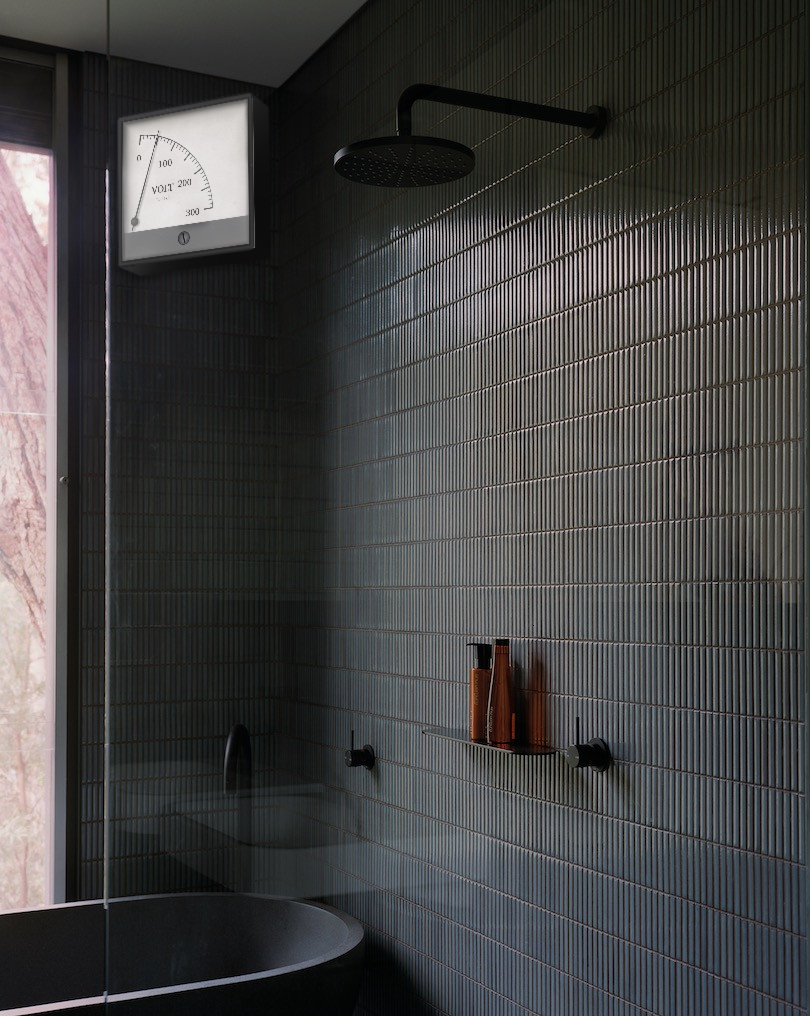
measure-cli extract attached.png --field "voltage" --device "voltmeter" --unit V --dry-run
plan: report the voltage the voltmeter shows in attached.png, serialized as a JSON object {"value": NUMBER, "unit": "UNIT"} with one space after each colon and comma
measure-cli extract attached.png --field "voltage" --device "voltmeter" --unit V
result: {"value": 50, "unit": "V"}
